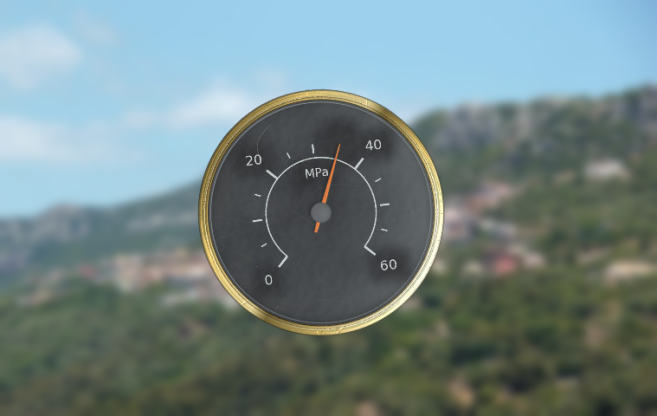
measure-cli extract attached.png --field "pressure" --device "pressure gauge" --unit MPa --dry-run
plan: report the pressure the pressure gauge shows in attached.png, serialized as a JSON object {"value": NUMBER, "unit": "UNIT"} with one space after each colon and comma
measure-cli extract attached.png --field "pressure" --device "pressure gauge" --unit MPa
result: {"value": 35, "unit": "MPa"}
